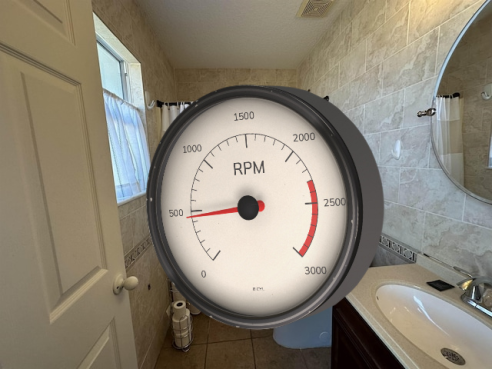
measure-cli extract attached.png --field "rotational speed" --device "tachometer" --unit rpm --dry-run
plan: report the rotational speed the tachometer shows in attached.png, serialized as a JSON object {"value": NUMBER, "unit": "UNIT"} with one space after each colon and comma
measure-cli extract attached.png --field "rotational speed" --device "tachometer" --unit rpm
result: {"value": 450, "unit": "rpm"}
